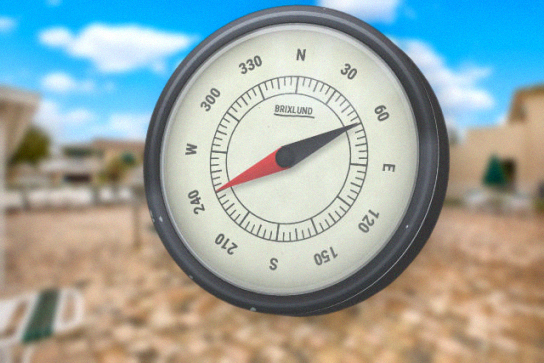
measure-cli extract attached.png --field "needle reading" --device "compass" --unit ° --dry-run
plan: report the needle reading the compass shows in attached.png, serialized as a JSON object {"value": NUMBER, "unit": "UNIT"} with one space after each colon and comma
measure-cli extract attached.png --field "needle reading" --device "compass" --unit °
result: {"value": 240, "unit": "°"}
